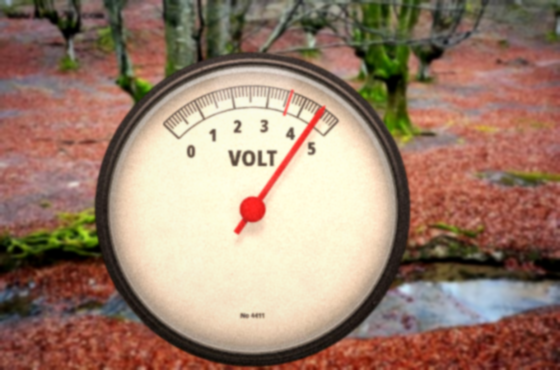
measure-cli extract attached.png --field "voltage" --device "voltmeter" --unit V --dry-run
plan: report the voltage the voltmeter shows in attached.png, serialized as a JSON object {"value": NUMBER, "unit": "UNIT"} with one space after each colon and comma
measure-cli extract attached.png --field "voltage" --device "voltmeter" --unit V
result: {"value": 4.5, "unit": "V"}
